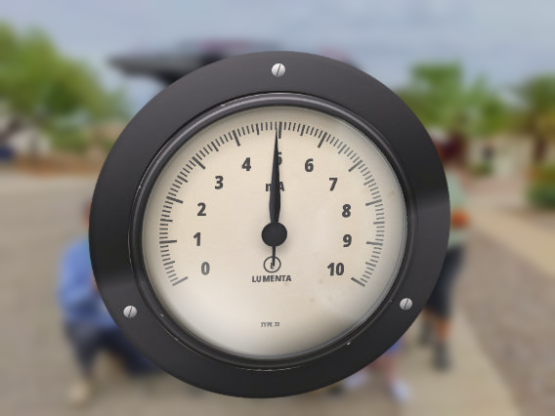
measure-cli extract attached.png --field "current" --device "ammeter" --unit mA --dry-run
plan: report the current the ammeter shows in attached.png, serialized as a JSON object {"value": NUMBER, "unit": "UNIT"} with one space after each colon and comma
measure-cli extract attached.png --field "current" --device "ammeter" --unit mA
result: {"value": 4.9, "unit": "mA"}
